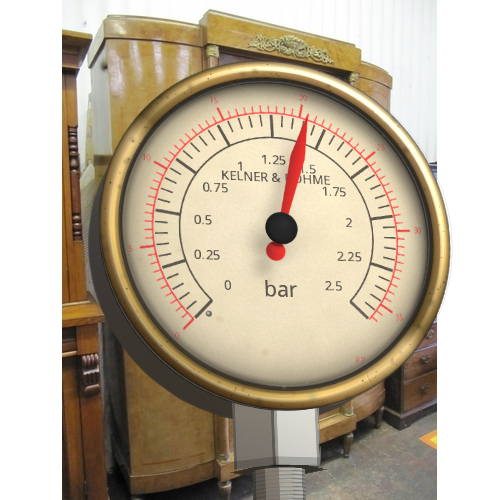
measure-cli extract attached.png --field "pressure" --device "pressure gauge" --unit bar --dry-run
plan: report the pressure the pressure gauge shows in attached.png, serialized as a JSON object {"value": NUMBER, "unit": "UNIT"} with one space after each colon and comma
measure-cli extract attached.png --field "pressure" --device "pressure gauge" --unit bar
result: {"value": 1.4, "unit": "bar"}
